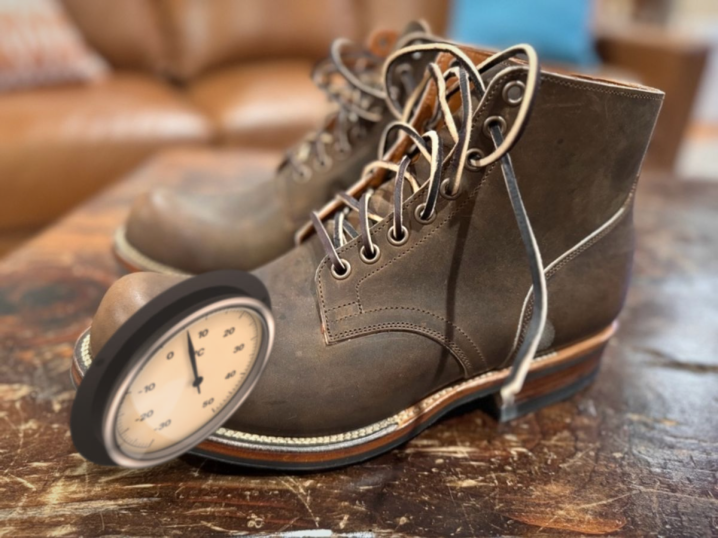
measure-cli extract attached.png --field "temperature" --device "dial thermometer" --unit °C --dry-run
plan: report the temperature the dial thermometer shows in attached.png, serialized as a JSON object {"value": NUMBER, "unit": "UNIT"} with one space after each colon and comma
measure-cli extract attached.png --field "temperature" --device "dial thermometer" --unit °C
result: {"value": 5, "unit": "°C"}
